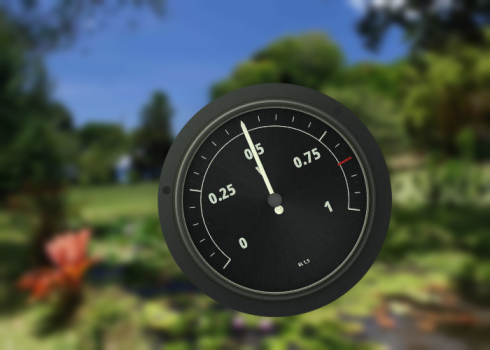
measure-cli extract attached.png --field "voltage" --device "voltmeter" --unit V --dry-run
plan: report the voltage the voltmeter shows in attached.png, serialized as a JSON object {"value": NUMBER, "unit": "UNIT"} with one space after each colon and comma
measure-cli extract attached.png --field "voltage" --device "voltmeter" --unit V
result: {"value": 0.5, "unit": "V"}
